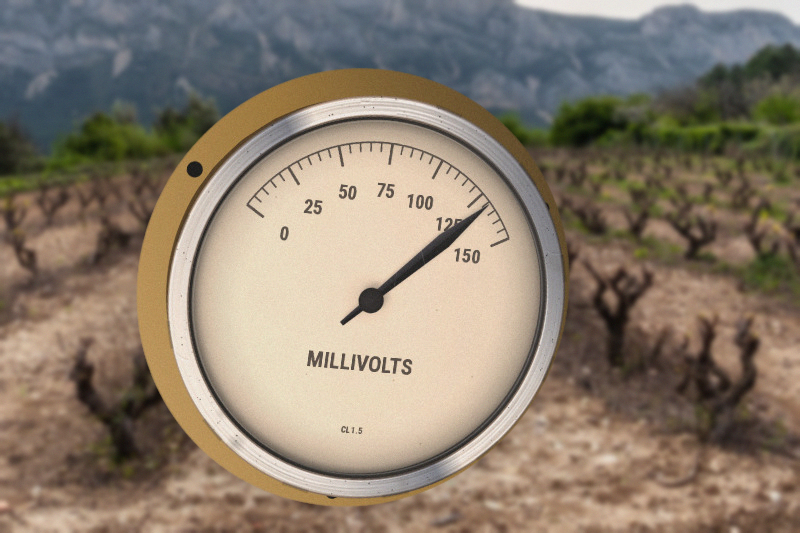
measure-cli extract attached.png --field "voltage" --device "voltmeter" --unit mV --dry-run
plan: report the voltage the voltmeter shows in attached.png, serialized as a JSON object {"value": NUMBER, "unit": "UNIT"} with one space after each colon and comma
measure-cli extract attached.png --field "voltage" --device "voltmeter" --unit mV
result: {"value": 130, "unit": "mV"}
